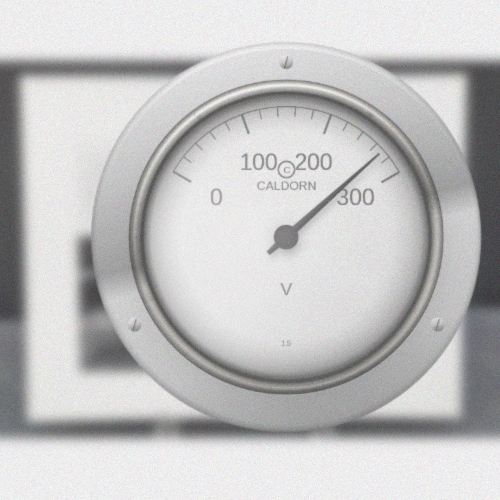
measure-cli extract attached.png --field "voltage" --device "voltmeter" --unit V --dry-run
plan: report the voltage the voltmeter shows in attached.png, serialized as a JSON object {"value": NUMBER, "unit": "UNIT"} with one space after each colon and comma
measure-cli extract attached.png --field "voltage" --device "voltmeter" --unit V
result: {"value": 270, "unit": "V"}
